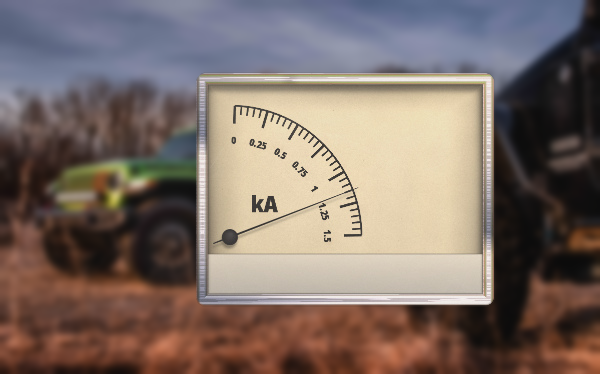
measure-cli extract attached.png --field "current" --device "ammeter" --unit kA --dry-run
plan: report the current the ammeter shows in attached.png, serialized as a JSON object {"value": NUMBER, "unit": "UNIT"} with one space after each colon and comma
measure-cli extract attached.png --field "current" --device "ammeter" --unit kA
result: {"value": 1.15, "unit": "kA"}
